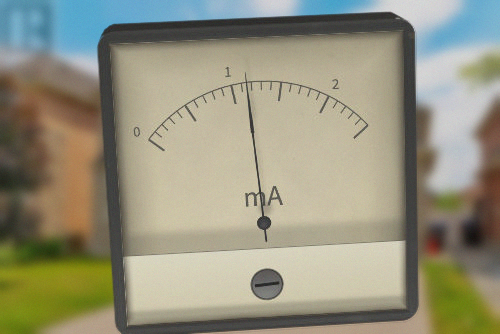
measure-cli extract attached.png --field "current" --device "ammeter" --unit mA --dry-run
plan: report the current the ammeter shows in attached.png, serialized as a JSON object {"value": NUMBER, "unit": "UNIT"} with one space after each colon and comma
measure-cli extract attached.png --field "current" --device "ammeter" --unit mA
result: {"value": 1.15, "unit": "mA"}
